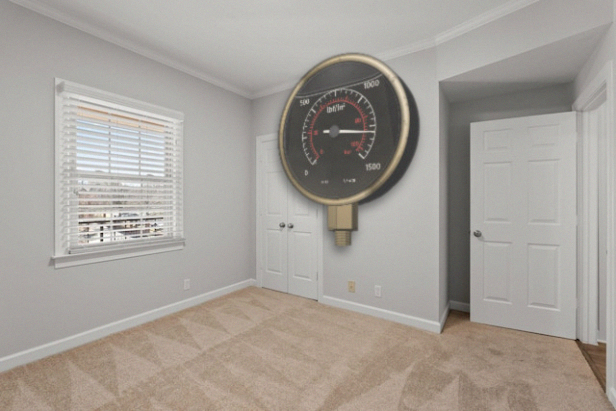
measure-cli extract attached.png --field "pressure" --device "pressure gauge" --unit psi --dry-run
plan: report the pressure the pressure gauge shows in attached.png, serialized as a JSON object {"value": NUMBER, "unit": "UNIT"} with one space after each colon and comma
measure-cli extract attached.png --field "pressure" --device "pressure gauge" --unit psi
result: {"value": 1300, "unit": "psi"}
